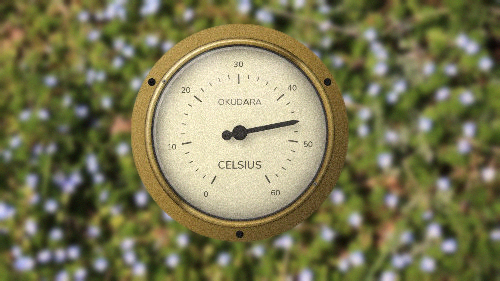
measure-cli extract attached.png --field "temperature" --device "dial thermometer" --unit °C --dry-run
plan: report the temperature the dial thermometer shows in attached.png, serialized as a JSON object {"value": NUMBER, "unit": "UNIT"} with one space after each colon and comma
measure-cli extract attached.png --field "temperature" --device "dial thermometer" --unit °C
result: {"value": 46, "unit": "°C"}
